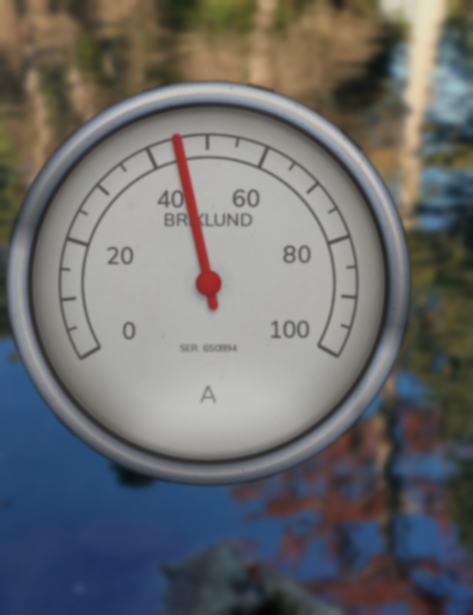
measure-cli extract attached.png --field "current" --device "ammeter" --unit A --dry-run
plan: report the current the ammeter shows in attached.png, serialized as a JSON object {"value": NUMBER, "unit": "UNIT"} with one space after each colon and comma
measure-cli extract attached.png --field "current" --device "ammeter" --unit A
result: {"value": 45, "unit": "A"}
